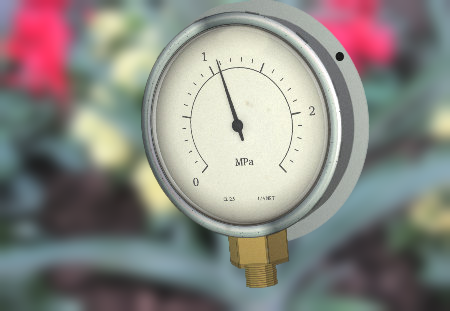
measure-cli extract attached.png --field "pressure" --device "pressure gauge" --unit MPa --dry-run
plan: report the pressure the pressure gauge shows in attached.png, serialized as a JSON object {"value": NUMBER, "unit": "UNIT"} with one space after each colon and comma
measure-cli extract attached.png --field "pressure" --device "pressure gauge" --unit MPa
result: {"value": 1.1, "unit": "MPa"}
